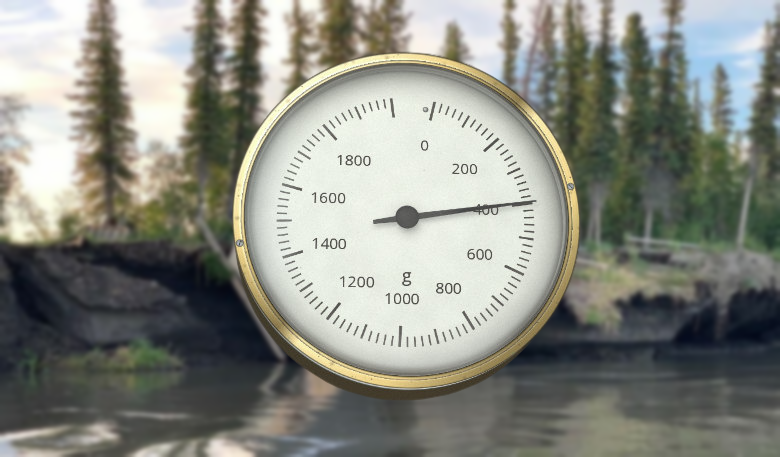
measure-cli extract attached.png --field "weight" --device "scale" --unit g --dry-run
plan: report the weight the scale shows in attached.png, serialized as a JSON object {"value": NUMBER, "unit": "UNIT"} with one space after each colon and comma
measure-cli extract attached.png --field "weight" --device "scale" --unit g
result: {"value": 400, "unit": "g"}
